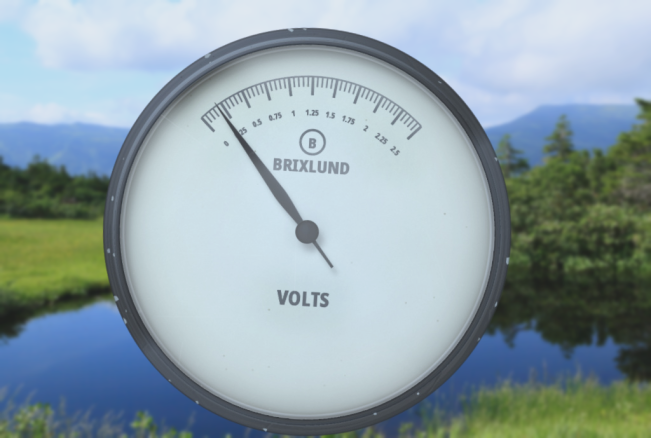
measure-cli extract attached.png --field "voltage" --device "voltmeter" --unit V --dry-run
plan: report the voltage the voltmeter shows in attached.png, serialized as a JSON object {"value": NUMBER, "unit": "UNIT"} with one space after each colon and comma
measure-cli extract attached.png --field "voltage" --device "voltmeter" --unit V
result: {"value": 0.2, "unit": "V"}
